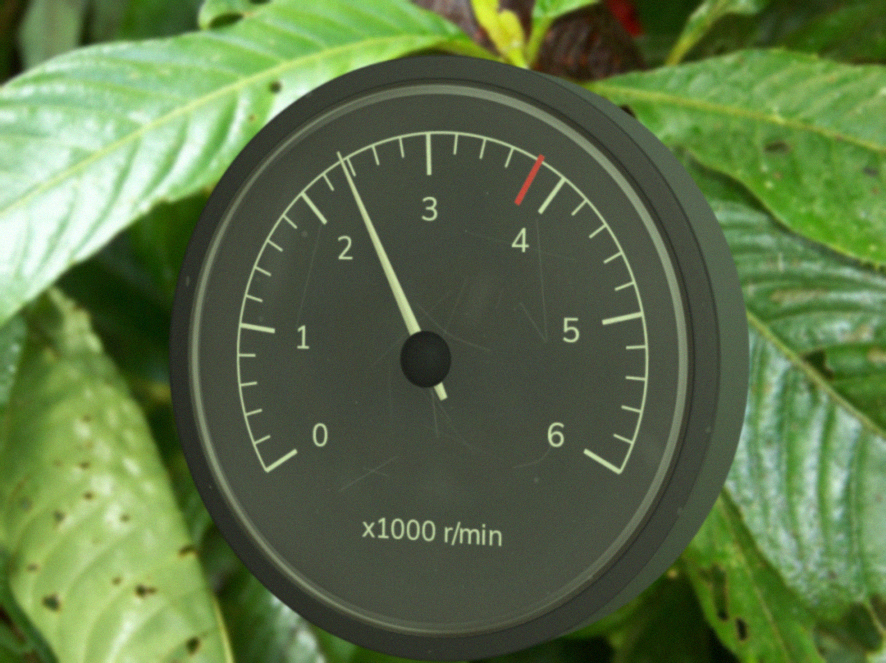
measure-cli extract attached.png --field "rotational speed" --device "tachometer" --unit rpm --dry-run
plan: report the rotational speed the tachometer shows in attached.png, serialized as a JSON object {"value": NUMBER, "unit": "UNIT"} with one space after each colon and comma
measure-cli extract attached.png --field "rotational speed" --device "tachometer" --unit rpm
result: {"value": 2400, "unit": "rpm"}
